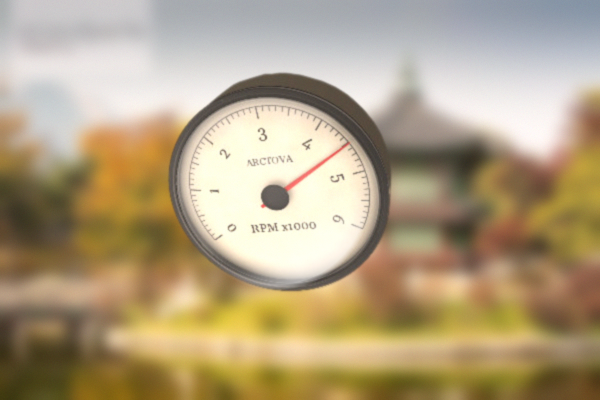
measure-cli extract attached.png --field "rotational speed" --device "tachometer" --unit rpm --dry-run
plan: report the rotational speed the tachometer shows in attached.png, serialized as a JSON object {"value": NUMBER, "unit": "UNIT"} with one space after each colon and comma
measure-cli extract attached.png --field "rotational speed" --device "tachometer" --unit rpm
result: {"value": 4500, "unit": "rpm"}
